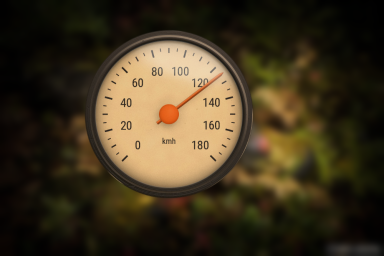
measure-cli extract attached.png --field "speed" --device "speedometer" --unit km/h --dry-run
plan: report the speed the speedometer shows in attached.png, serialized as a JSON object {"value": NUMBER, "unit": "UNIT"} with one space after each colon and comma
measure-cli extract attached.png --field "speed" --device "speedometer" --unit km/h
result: {"value": 125, "unit": "km/h"}
